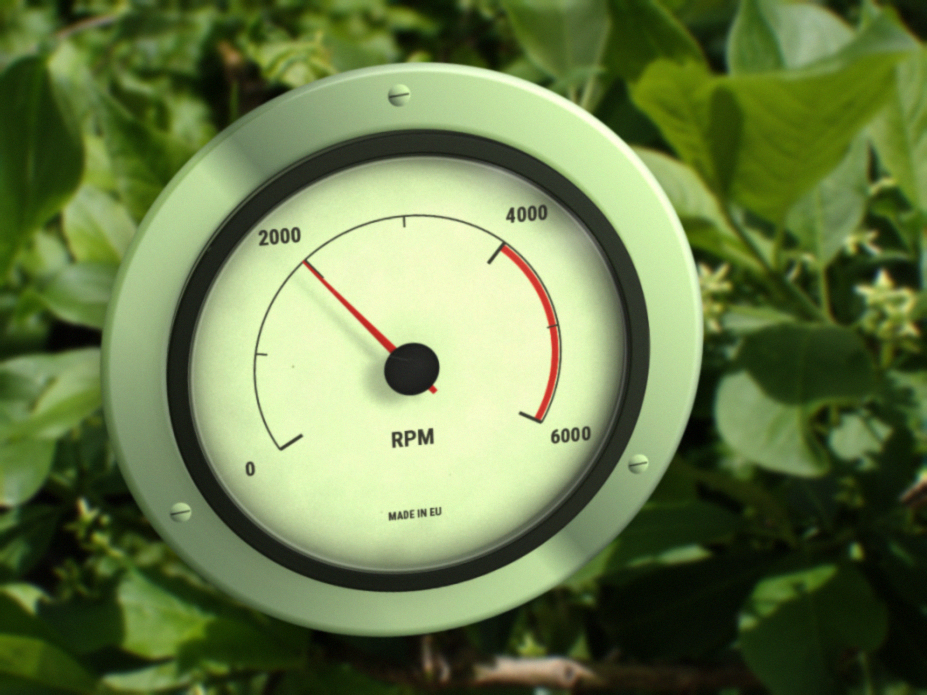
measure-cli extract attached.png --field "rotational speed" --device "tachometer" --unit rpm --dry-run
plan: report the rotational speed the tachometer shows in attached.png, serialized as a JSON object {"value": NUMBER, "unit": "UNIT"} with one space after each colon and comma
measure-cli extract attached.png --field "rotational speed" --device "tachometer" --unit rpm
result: {"value": 2000, "unit": "rpm"}
